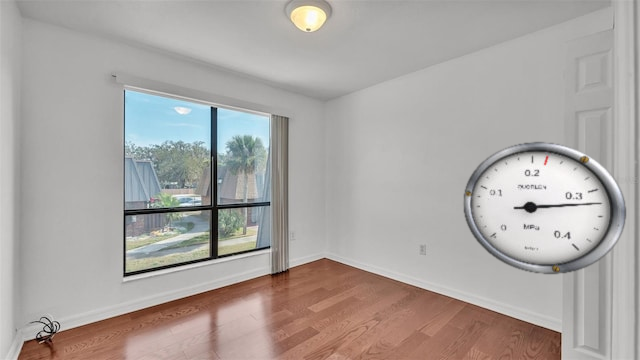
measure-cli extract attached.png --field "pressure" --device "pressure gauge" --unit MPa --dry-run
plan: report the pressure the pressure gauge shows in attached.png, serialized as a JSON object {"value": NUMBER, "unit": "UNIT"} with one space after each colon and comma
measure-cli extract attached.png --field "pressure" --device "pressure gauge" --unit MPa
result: {"value": 0.32, "unit": "MPa"}
